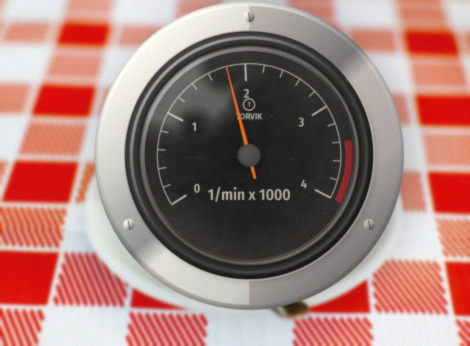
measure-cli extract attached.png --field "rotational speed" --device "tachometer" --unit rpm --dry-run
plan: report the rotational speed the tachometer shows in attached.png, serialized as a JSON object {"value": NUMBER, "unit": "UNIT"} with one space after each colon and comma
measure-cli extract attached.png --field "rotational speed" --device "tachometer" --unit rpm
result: {"value": 1800, "unit": "rpm"}
